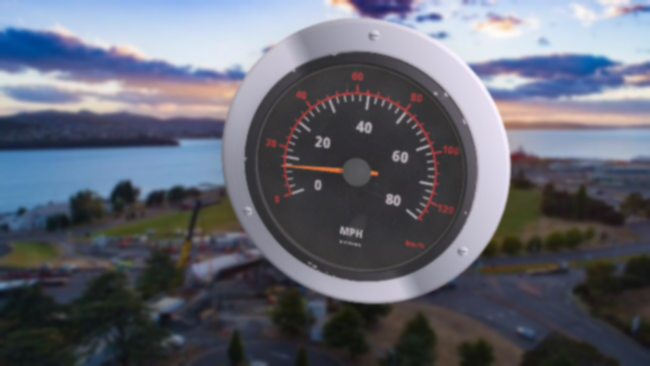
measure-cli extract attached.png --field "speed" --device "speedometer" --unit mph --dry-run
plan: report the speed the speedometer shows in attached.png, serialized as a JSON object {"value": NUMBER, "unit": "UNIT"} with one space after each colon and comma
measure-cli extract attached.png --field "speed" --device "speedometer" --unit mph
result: {"value": 8, "unit": "mph"}
